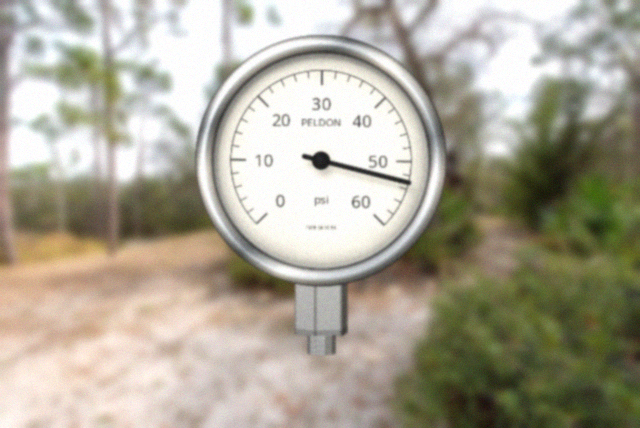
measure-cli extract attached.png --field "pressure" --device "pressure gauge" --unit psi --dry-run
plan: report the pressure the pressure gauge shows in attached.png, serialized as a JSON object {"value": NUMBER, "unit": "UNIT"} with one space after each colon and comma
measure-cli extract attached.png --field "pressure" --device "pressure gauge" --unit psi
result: {"value": 53, "unit": "psi"}
